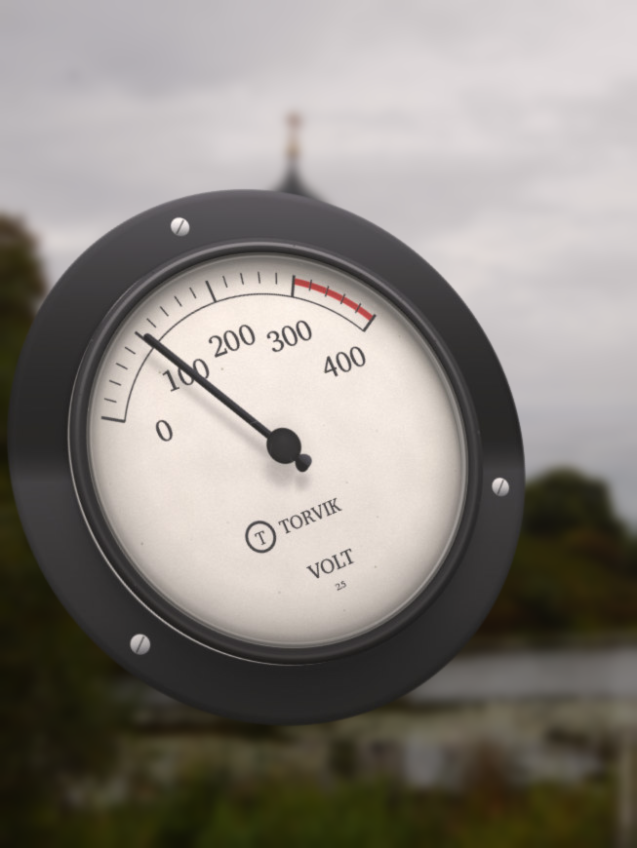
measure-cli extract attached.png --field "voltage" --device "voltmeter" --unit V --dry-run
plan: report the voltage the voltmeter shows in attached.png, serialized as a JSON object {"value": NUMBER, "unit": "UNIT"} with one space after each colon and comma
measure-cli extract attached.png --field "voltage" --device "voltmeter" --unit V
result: {"value": 100, "unit": "V"}
